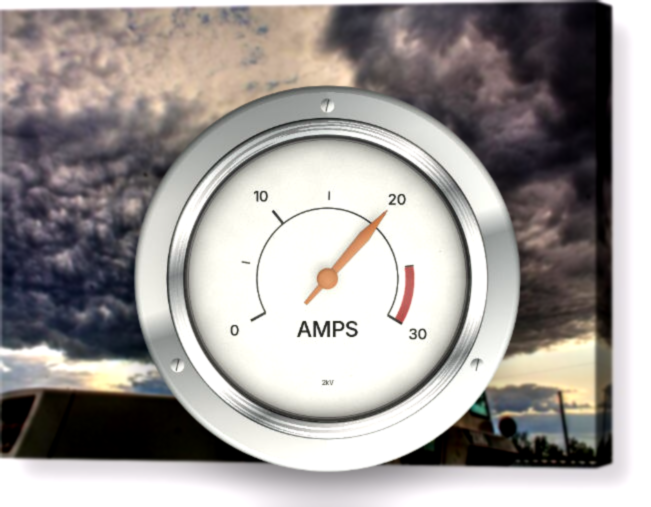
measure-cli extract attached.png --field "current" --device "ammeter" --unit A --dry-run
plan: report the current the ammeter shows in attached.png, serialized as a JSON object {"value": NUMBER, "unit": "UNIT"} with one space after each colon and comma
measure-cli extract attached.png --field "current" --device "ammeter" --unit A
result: {"value": 20, "unit": "A"}
